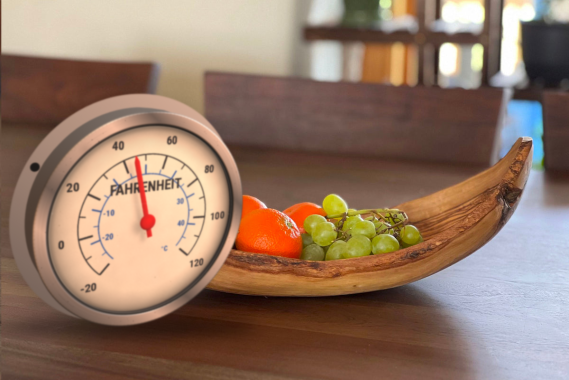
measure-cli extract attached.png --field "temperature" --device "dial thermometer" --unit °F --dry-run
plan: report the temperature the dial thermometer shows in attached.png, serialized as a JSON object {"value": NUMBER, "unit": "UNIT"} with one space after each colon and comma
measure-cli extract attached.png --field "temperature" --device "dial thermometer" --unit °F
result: {"value": 45, "unit": "°F"}
